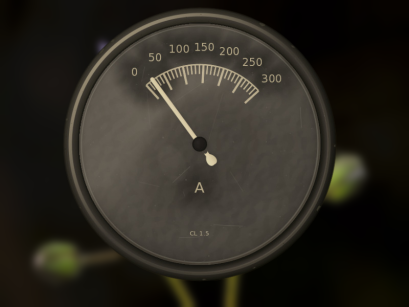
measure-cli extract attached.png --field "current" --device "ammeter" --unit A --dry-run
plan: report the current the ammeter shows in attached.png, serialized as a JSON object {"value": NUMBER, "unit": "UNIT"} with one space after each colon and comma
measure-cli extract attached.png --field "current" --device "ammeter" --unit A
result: {"value": 20, "unit": "A"}
